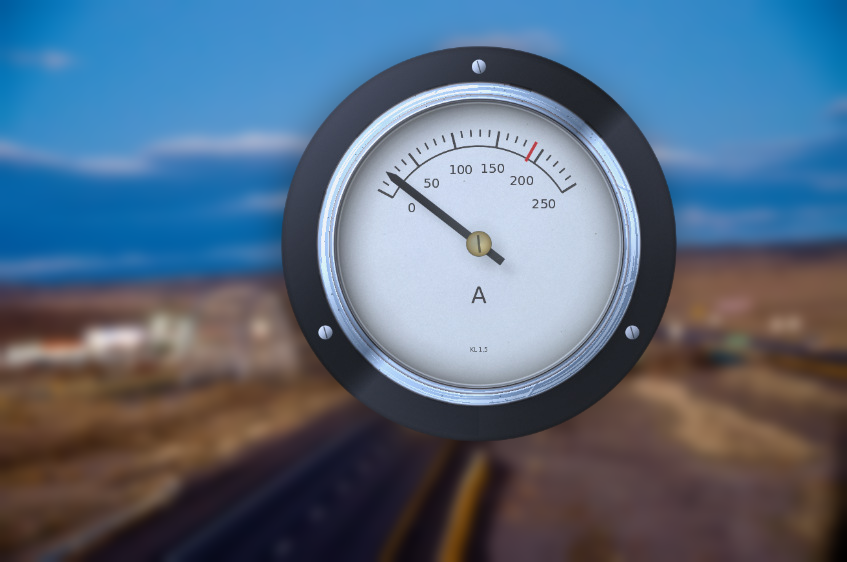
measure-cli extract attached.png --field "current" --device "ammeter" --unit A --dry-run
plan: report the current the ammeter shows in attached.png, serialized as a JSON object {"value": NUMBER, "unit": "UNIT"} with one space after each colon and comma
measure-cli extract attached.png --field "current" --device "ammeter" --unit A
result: {"value": 20, "unit": "A"}
